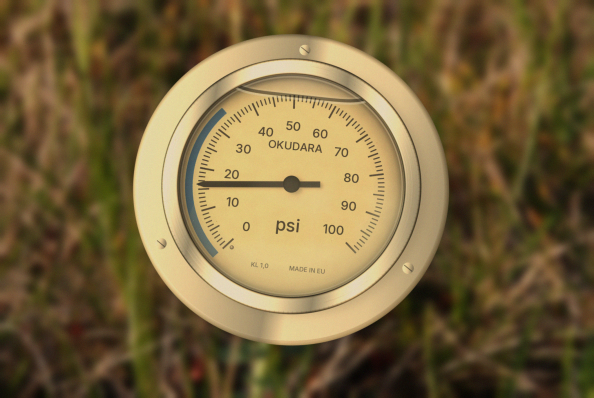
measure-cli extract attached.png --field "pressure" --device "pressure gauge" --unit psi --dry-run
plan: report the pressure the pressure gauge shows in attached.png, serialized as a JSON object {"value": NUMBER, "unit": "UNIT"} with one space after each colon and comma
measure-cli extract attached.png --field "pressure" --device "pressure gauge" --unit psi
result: {"value": 16, "unit": "psi"}
